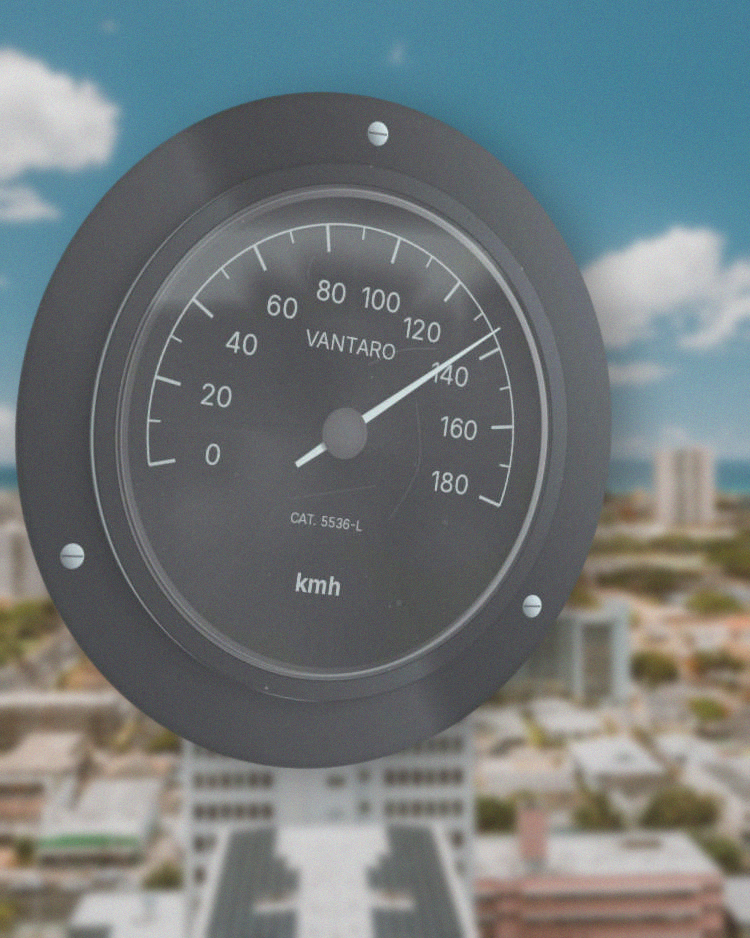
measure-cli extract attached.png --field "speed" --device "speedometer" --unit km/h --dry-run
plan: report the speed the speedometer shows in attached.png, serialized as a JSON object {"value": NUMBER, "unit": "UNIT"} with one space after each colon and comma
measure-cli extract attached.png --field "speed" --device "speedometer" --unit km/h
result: {"value": 135, "unit": "km/h"}
